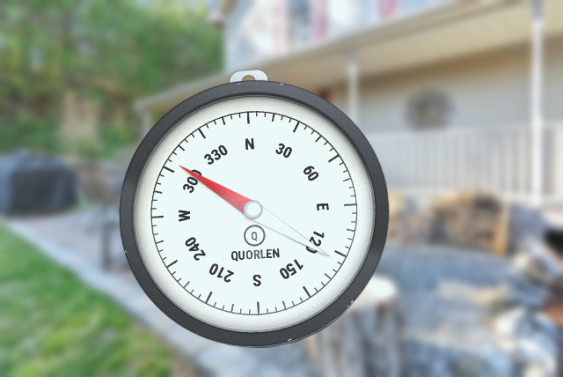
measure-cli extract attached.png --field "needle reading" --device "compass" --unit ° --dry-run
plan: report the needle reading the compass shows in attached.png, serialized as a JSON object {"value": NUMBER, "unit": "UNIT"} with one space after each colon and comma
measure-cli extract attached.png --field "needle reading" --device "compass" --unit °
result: {"value": 305, "unit": "°"}
